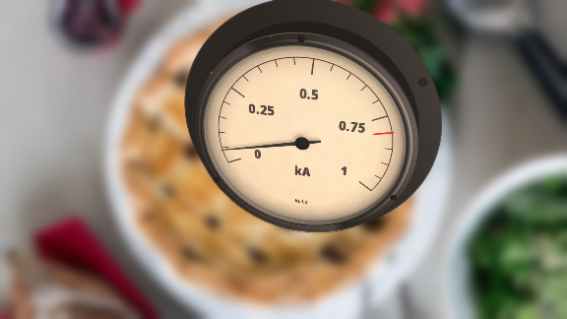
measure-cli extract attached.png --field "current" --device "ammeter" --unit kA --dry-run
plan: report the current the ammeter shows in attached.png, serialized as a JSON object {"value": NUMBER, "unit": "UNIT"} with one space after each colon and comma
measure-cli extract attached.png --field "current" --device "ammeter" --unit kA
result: {"value": 0.05, "unit": "kA"}
